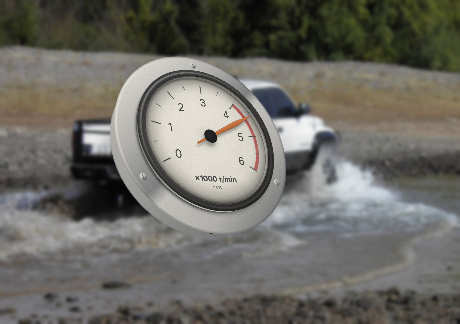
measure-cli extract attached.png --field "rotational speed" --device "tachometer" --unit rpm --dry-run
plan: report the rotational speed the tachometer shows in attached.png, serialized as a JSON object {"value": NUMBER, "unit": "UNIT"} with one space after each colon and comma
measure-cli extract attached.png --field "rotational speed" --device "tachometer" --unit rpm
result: {"value": 4500, "unit": "rpm"}
